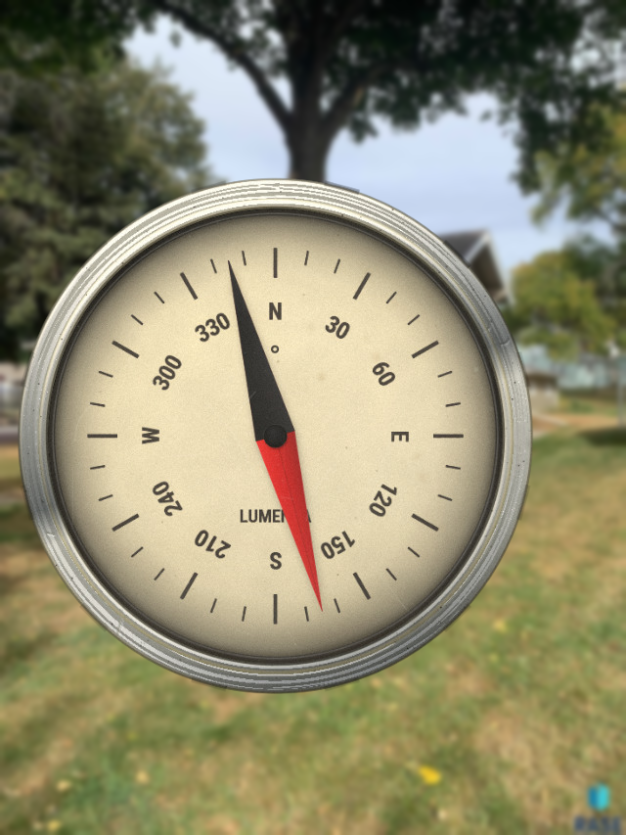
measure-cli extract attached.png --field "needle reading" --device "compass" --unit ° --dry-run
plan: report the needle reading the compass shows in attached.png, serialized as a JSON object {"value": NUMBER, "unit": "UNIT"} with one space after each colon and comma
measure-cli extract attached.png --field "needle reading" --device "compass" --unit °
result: {"value": 165, "unit": "°"}
